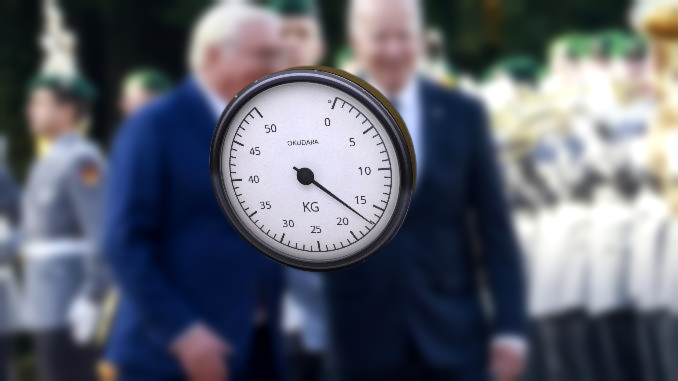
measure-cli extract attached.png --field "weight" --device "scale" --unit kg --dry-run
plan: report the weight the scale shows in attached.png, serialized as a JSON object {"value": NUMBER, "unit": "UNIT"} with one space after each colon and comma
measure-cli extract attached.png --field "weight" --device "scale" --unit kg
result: {"value": 17, "unit": "kg"}
